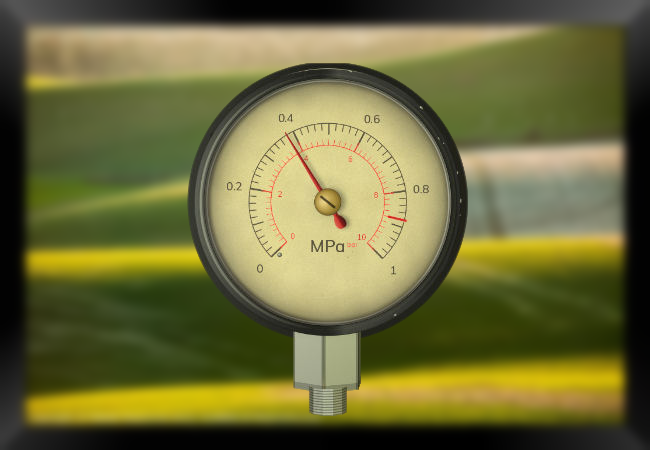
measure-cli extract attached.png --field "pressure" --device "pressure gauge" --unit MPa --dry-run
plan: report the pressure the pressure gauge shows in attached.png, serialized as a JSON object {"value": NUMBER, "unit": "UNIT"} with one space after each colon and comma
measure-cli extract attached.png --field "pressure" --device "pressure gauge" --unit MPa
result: {"value": 0.38, "unit": "MPa"}
